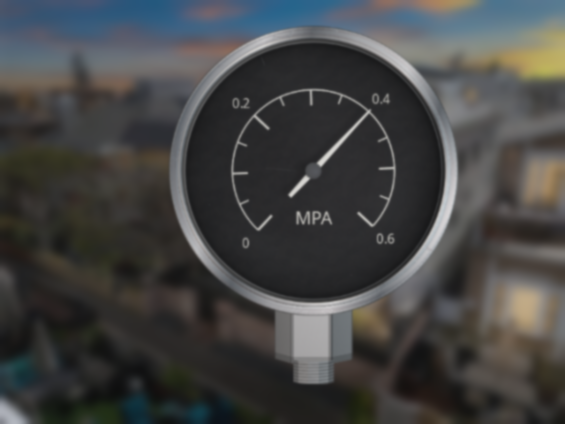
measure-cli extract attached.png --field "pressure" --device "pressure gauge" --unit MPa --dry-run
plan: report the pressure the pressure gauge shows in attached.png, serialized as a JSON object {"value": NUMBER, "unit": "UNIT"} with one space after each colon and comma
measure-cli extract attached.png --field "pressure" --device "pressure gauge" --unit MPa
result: {"value": 0.4, "unit": "MPa"}
